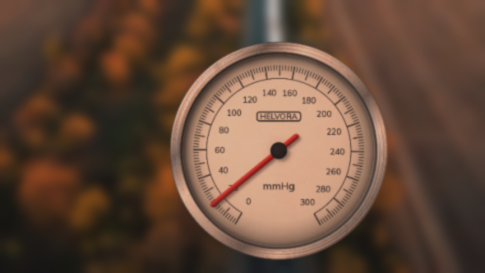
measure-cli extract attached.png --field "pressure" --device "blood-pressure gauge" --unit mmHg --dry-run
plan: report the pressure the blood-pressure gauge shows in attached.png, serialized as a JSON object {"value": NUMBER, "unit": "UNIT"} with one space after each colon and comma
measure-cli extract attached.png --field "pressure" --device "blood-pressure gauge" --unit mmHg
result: {"value": 20, "unit": "mmHg"}
